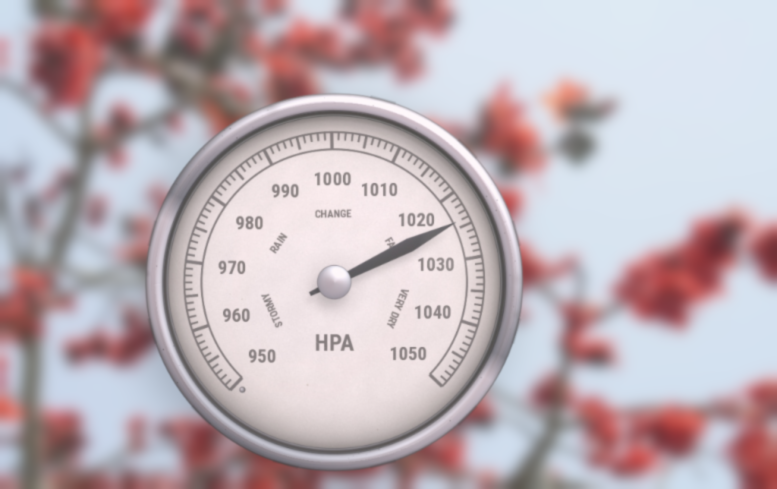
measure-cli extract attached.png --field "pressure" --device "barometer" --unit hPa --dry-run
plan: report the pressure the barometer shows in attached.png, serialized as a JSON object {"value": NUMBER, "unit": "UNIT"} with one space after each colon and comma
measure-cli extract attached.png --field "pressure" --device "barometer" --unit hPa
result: {"value": 1024, "unit": "hPa"}
